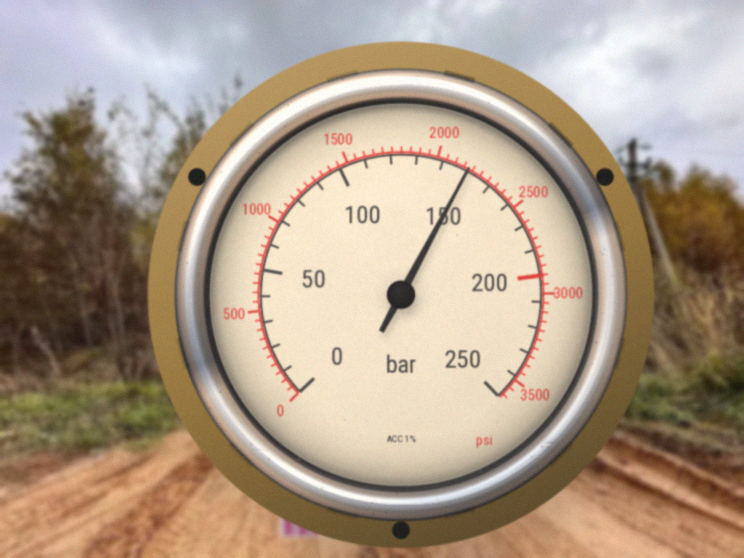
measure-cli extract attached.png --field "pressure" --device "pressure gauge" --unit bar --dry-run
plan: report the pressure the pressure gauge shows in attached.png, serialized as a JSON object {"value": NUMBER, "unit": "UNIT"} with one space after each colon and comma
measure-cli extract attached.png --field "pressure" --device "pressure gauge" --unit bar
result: {"value": 150, "unit": "bar"}
